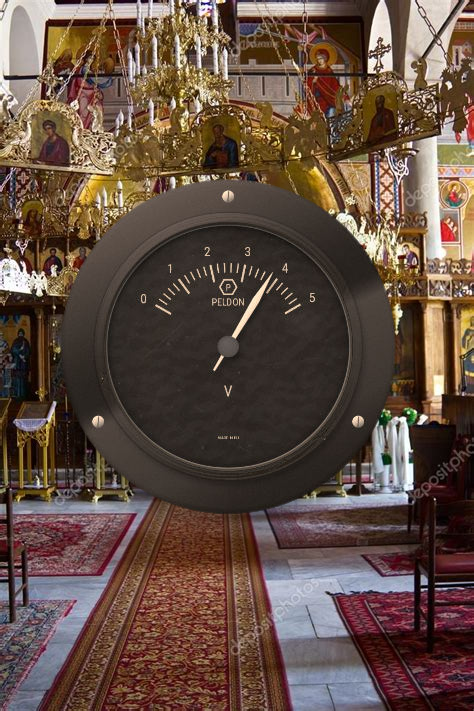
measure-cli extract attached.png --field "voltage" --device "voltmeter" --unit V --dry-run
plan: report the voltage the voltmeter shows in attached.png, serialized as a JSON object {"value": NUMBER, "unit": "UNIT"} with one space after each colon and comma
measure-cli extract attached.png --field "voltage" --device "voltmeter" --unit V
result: {"value": 3.8, "unit": "V"}
